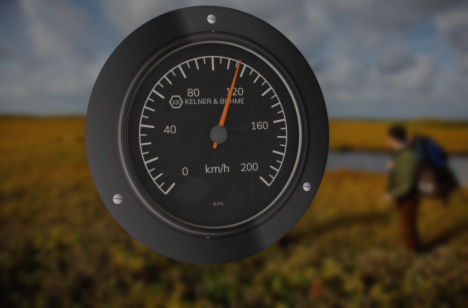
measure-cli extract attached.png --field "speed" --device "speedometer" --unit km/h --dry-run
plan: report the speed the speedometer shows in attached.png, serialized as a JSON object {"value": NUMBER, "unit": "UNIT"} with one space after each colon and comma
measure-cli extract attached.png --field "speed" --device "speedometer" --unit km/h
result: {"value": 115, "unit": "km/h"}
